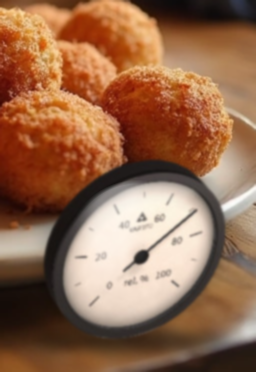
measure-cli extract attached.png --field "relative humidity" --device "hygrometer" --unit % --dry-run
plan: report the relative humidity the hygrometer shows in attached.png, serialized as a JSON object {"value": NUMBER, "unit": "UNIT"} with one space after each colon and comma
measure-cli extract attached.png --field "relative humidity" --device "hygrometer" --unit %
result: {"value": 70, "unit": "%"}
